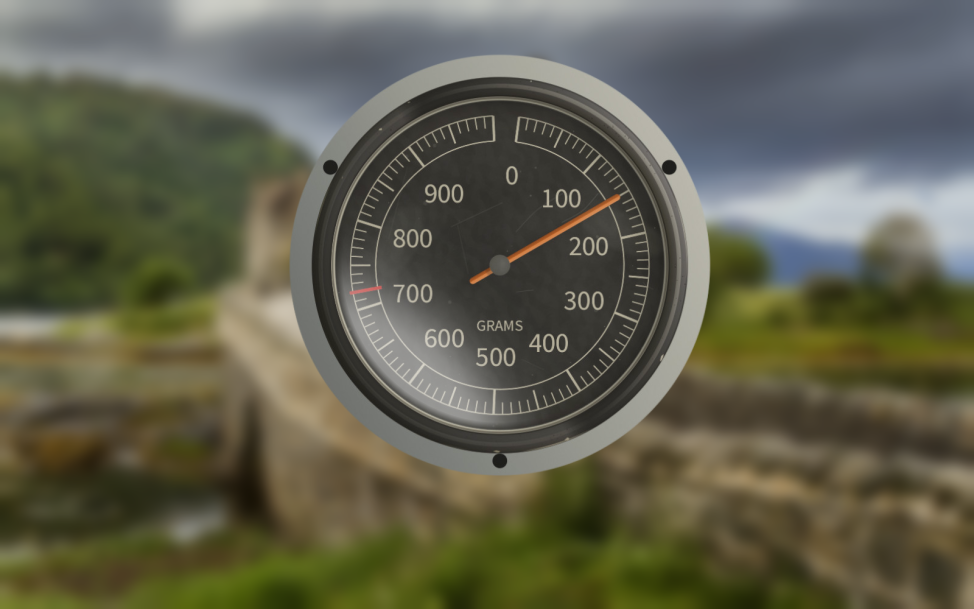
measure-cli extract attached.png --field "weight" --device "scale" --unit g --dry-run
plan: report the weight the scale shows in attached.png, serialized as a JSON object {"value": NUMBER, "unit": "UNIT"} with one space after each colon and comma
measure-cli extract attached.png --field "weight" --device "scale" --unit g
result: {"value": 150, "unit": "g"}
